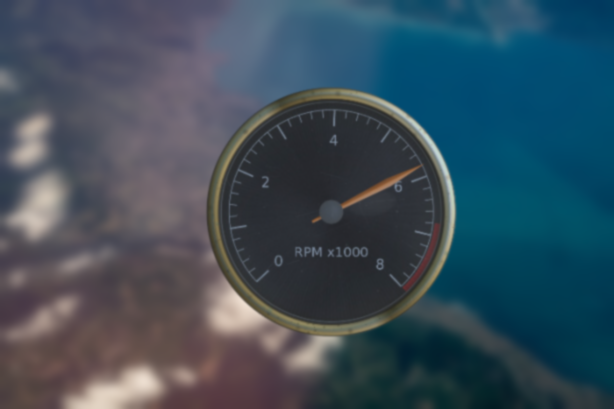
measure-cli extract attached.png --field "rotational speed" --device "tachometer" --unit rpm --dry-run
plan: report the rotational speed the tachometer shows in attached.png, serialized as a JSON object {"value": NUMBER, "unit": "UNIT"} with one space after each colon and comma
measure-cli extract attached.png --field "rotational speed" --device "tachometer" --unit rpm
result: {"value": 5800, "unit": "rpm"}
